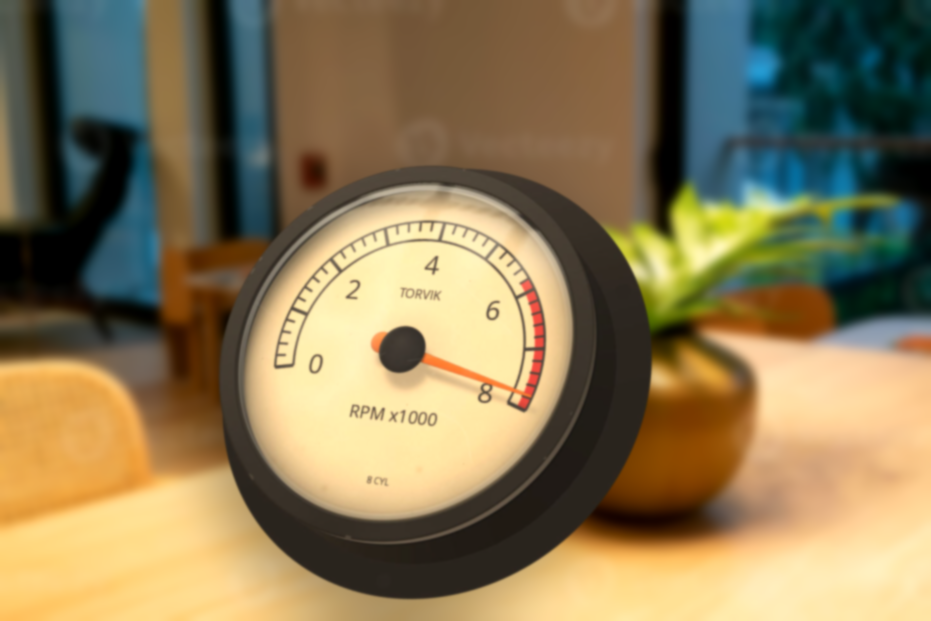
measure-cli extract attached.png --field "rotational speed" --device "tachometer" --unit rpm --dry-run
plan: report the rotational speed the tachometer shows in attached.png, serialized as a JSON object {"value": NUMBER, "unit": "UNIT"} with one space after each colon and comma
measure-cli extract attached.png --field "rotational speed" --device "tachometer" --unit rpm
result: {"value": 7800, "unit": "rpm"}
